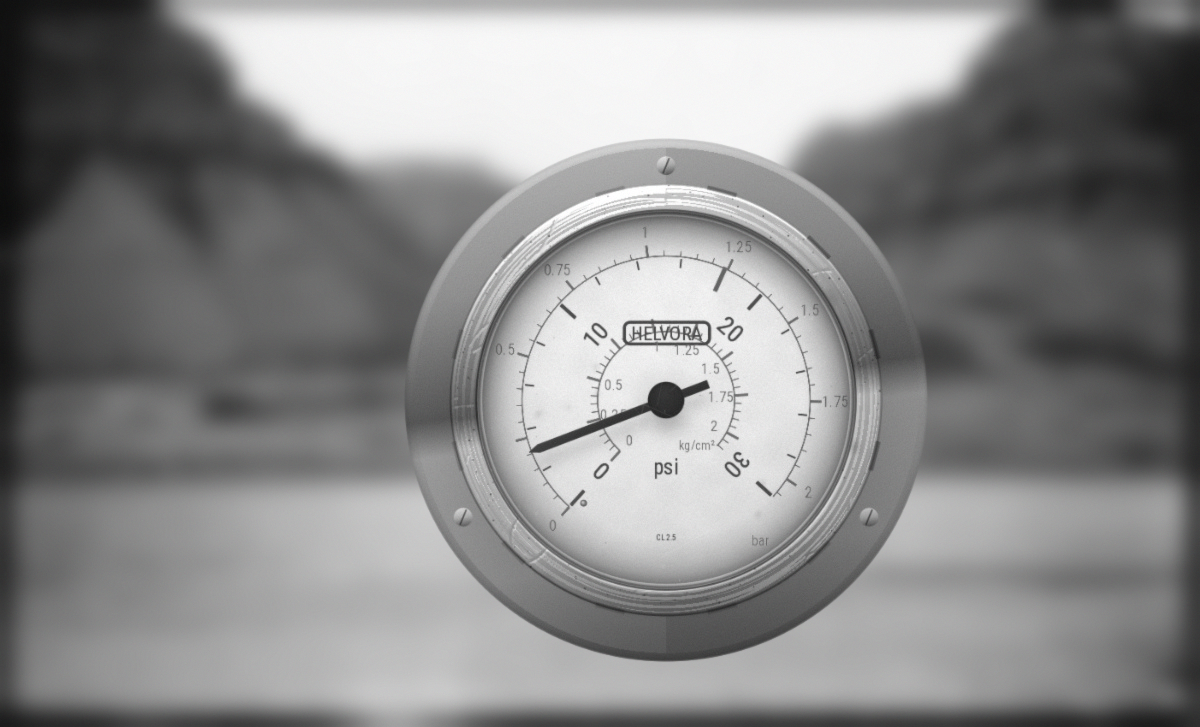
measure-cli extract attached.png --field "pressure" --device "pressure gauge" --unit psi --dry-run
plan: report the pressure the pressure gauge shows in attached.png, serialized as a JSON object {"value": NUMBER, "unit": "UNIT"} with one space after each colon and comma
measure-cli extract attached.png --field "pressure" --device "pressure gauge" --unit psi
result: {"value": 3, "unit": "psi"}
